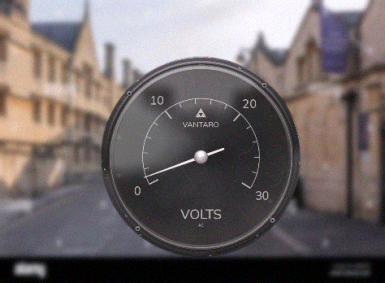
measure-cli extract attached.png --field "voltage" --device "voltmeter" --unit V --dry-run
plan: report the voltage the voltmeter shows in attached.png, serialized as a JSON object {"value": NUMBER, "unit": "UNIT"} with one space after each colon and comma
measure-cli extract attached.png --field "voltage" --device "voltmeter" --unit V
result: {"value": 1, "unit": "V"}
